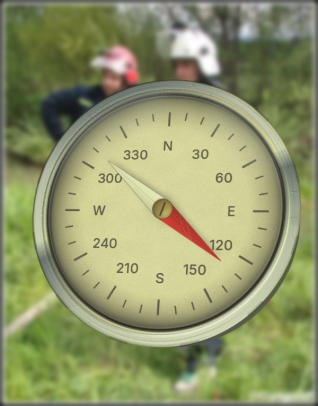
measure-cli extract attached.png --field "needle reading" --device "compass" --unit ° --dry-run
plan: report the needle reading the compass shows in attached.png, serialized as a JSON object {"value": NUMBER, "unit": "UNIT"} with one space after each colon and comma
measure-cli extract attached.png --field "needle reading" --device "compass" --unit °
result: {"value": 130, "unit": "°"}
